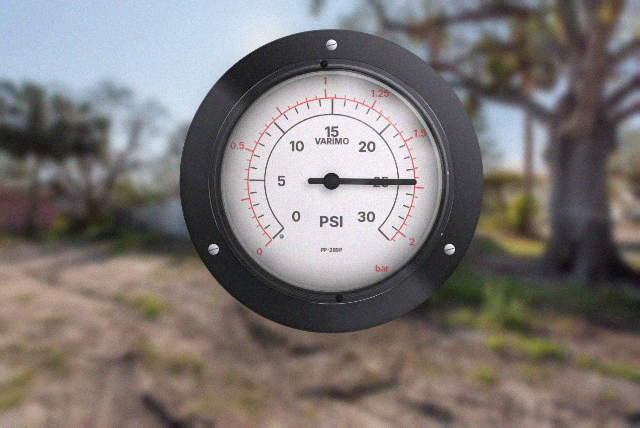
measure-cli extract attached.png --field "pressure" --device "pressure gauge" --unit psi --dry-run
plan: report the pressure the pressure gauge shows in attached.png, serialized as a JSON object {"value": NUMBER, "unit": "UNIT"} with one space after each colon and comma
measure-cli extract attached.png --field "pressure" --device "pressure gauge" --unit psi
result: {"value": 25, "unit": "psi"}
